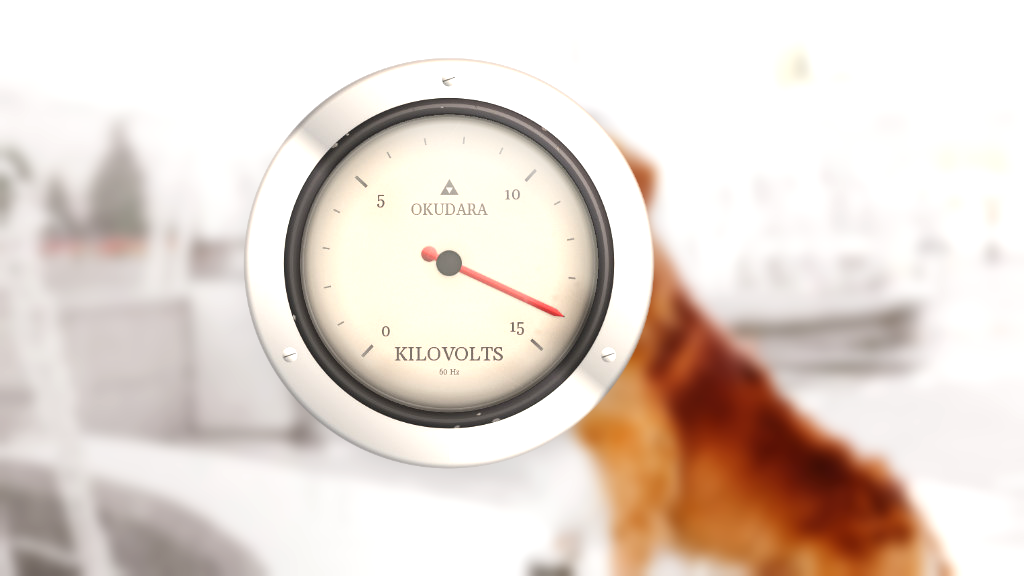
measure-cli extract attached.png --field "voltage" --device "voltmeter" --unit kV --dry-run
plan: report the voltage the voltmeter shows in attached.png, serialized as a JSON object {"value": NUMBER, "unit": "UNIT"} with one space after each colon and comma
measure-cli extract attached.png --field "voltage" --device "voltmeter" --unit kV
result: {"value": 14, "unit": "kV"}
